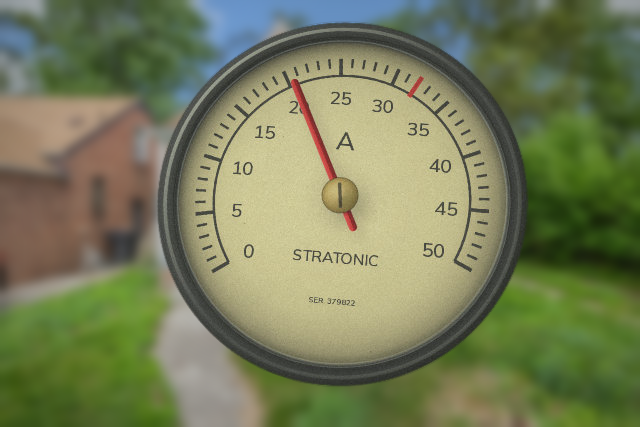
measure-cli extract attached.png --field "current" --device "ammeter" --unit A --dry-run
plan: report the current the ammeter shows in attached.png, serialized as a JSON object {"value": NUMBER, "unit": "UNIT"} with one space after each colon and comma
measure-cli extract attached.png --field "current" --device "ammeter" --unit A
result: {"value": 20.5, "unit": "A"}
